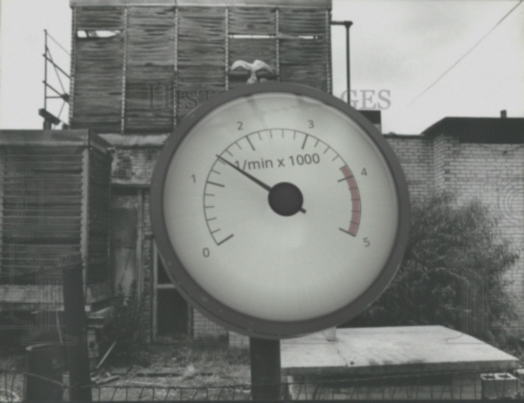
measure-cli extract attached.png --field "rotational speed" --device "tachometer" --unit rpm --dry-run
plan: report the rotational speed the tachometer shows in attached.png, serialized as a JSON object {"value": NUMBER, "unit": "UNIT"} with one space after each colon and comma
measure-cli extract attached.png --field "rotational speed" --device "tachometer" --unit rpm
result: {"value": 1400, "unit": "rpm"}
